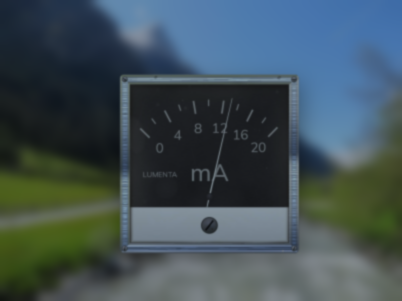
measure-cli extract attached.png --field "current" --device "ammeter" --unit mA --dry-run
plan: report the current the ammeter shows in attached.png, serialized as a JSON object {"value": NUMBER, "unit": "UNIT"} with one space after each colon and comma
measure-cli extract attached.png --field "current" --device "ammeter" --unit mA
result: {"value": 13, "unit": "mA"}
